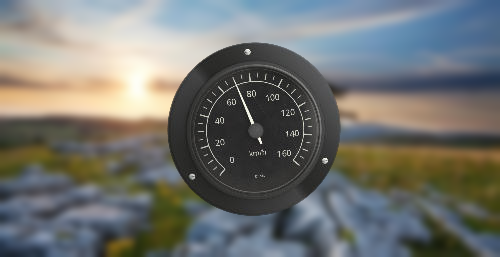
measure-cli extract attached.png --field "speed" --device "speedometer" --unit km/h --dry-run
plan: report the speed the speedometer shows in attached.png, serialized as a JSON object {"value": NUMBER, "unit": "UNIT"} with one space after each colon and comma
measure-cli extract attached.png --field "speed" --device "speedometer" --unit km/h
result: {"value": 70, "unit": "km/h"}
